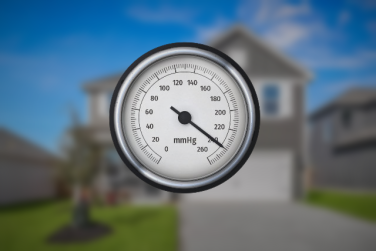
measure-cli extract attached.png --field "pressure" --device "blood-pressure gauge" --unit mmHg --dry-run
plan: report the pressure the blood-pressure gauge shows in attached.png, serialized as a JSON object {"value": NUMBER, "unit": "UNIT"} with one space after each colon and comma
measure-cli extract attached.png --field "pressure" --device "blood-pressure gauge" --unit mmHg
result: {"value": 240, "unit": "mmHg"}
